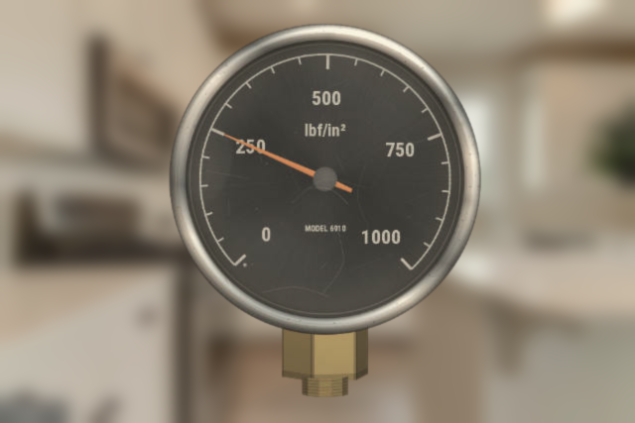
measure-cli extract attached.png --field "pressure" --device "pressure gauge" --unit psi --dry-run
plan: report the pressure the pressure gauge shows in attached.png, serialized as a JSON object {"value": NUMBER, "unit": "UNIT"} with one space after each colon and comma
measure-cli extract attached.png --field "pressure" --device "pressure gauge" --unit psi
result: {"value": 250, "unit": "psi"}
